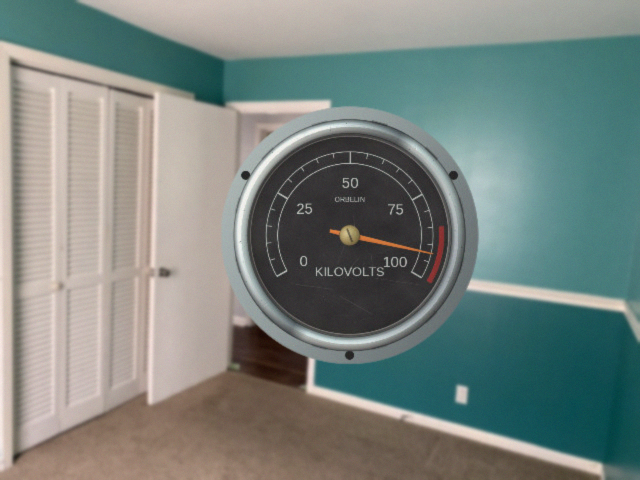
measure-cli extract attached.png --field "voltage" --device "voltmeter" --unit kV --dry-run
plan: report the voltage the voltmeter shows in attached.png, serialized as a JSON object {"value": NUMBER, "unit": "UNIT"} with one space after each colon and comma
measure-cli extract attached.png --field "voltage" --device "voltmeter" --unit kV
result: {"value": 92.5, "unit": "kV"}
